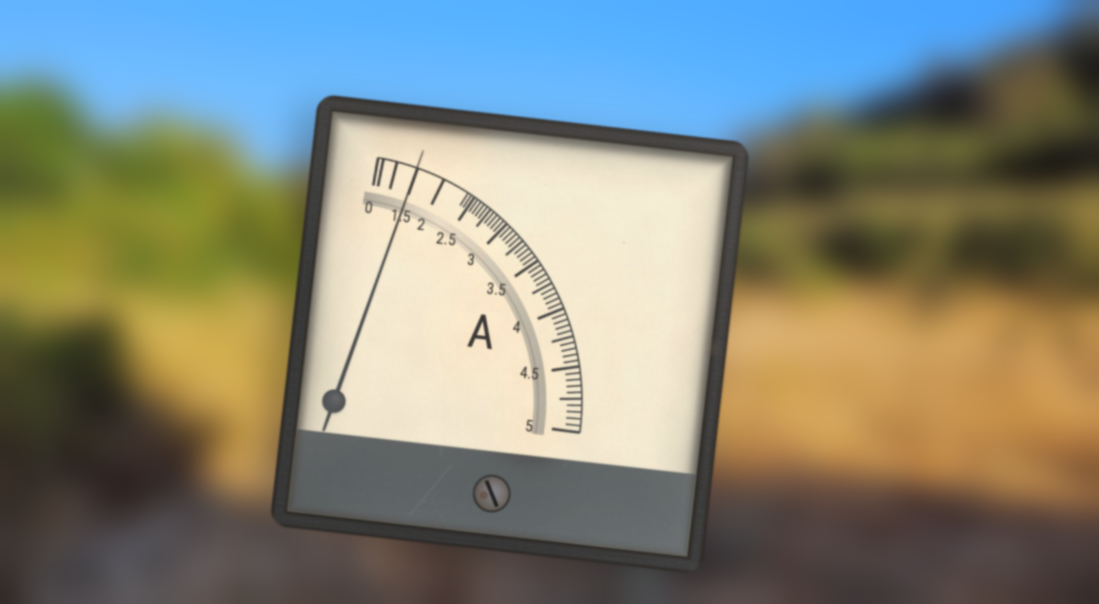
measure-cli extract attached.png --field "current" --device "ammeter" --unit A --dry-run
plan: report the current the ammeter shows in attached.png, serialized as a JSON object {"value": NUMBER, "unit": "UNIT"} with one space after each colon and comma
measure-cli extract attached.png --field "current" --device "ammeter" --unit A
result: {"value": 1.5, "unit": "A"}
